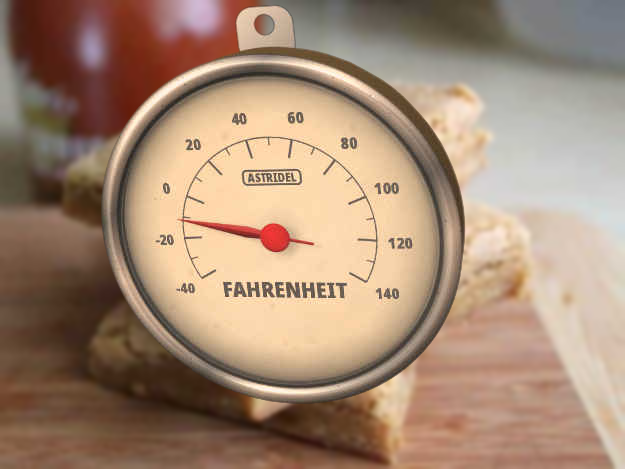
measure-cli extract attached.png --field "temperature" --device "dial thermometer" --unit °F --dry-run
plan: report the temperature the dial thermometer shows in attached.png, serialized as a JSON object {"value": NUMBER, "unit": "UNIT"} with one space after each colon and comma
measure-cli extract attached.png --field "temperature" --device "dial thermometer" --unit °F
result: {"value": -10, "unit": "°F"}
